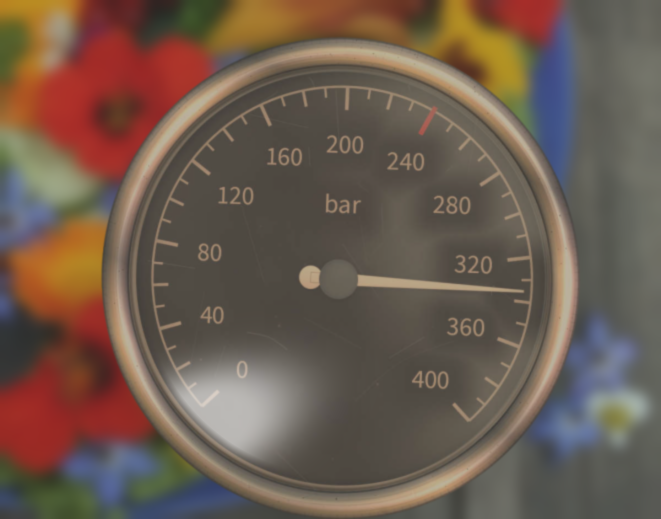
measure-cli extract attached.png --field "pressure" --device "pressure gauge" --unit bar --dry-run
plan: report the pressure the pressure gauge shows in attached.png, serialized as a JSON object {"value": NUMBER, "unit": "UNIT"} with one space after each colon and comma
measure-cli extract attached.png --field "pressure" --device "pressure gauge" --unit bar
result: {"value": 335, "unit": "bar"}
